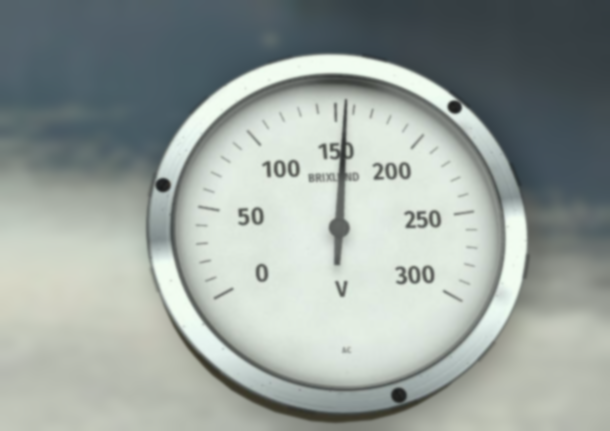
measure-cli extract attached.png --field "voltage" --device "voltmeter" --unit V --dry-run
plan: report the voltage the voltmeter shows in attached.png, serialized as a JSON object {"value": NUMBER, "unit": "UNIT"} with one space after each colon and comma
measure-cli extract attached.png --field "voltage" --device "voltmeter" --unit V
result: {"value": 155, "unit": "V"}
